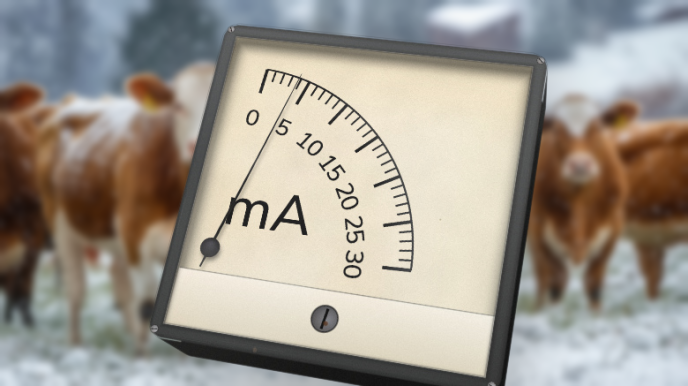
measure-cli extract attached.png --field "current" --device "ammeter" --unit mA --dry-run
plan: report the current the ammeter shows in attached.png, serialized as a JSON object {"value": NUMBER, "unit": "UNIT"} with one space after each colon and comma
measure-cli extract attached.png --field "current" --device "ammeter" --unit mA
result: {"value": 4, "unit": "mA"}
